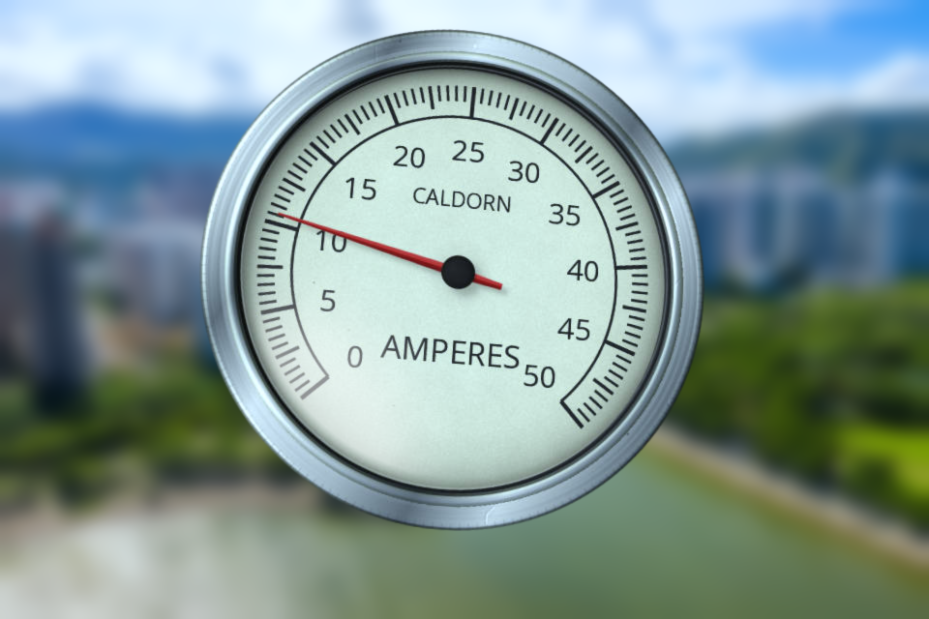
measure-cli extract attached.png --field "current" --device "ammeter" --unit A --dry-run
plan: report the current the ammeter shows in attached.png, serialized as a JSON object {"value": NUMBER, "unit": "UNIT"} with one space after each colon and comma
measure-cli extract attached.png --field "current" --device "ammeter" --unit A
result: {"value": 10.5, "unit": "A"}
